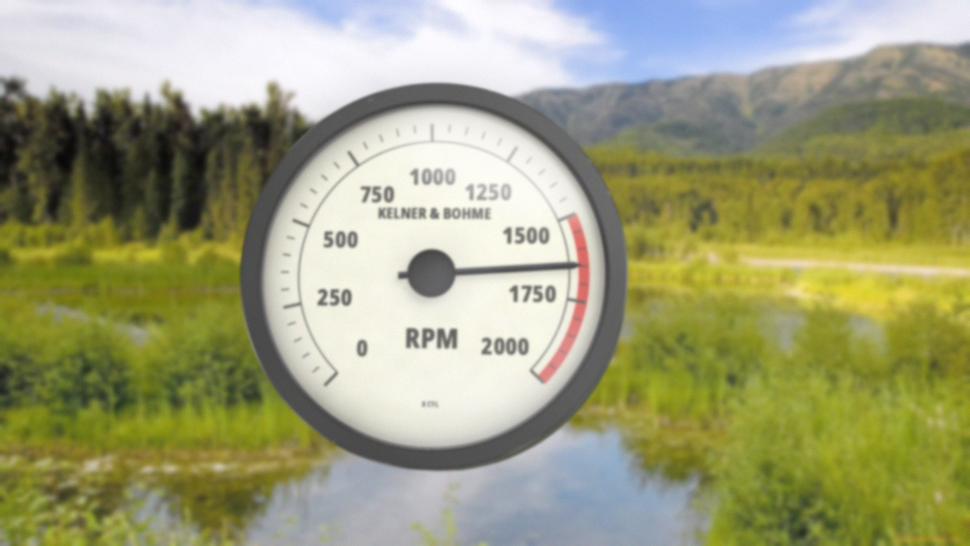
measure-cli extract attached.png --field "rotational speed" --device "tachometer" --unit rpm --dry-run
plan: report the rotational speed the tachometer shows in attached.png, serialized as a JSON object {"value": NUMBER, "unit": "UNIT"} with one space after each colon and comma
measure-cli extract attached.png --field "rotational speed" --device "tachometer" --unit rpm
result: {"value": 1650, "unit": "rpm"}
